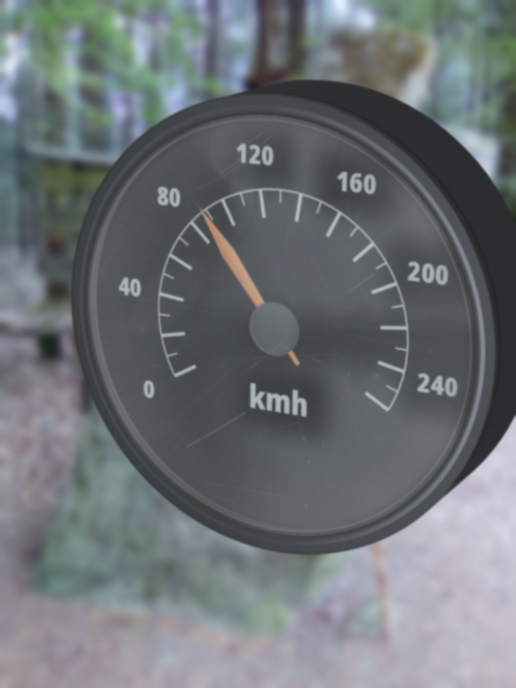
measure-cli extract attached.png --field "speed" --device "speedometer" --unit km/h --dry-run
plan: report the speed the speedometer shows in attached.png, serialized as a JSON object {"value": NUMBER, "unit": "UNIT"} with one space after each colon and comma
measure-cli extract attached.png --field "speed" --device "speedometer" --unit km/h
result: {"value": 90, "unit": "km/h"}
